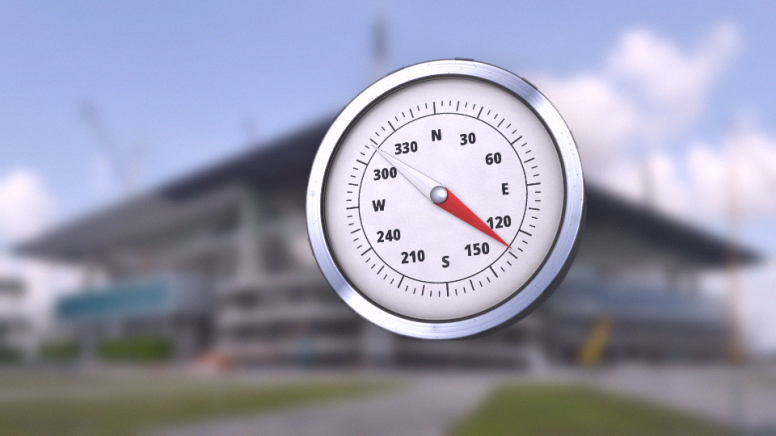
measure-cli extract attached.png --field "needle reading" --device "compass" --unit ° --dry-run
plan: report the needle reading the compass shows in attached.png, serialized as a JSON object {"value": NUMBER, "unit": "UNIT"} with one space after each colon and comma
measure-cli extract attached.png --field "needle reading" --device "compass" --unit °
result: {"value": 132.5, "unit": "°"}
